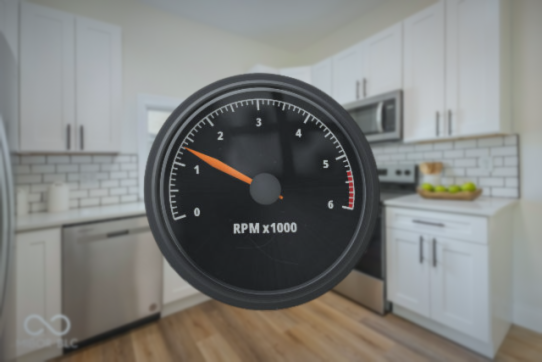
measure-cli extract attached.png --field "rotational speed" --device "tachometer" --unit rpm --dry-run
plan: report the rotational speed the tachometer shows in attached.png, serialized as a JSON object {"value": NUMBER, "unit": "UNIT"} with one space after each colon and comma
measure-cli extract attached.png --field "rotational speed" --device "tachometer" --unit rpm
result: {"value": 1300, "unit": "rpm"}
